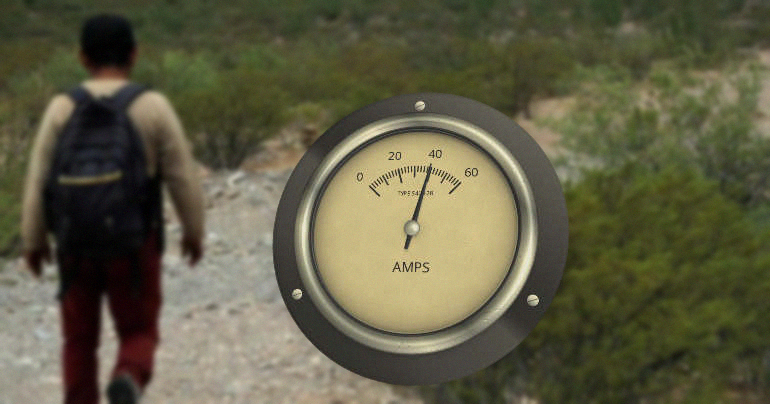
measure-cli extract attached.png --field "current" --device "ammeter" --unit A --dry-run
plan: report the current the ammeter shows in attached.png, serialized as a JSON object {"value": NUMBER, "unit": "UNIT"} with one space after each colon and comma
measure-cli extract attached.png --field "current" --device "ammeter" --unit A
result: {"value": 40, "unit": "A"}
